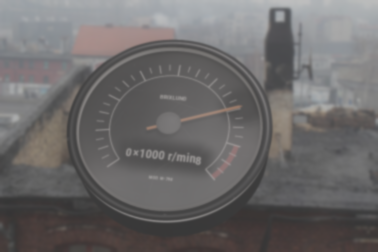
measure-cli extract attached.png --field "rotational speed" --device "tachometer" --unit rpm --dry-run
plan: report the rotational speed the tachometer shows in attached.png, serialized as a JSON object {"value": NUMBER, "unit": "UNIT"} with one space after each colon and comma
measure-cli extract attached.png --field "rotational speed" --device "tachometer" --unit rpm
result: {"value": 6000, "unit": "rpm"}
